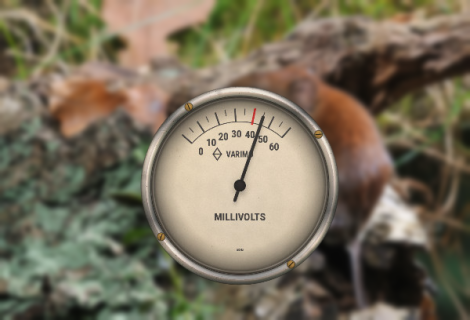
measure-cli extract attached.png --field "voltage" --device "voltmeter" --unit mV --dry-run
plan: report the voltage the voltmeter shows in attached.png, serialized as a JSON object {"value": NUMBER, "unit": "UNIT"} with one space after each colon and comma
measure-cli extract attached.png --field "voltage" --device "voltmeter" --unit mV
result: {"value": 45, "unit": "mV"}
